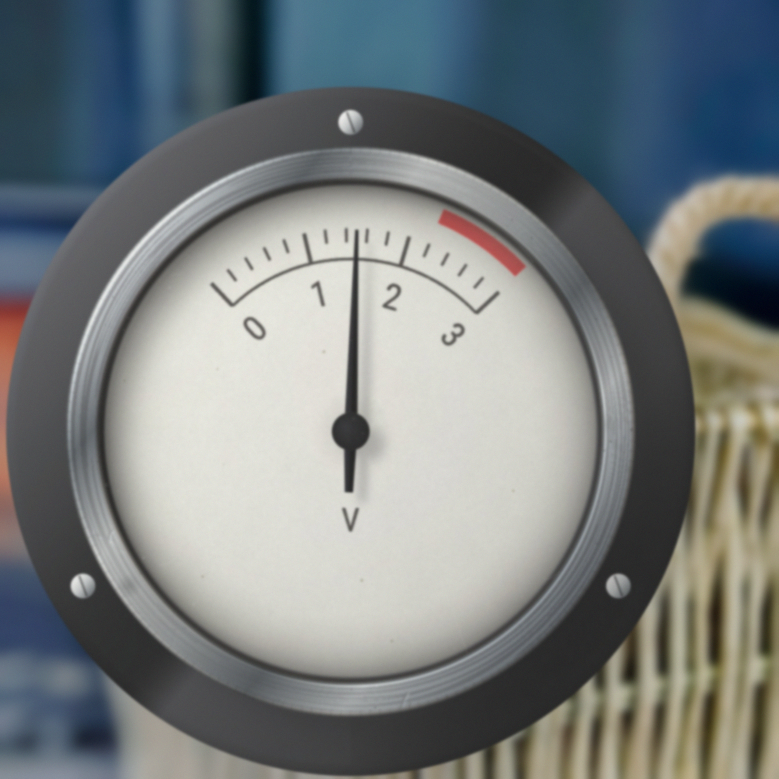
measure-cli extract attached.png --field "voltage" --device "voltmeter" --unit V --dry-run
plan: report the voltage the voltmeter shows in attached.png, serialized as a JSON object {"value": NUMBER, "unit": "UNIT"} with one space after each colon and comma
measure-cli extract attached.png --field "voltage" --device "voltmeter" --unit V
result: {"value": 1.5, "unit": "V"}
